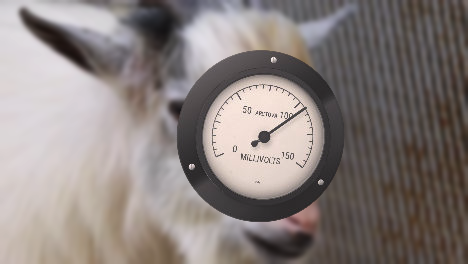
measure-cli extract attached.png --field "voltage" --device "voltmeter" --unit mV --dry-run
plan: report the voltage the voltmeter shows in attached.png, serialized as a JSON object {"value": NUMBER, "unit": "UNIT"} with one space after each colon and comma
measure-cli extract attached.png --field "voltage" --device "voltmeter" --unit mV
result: {"value": 105, "unit": "mV"}
